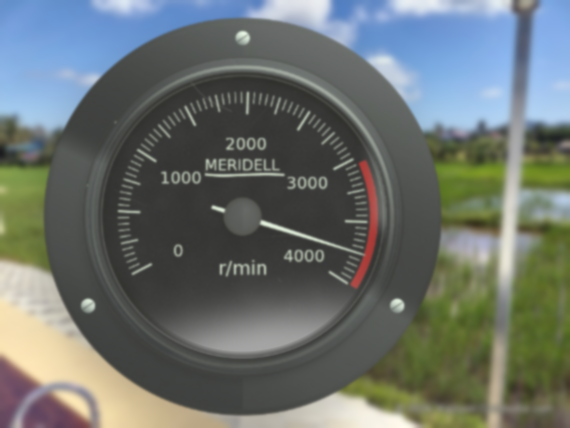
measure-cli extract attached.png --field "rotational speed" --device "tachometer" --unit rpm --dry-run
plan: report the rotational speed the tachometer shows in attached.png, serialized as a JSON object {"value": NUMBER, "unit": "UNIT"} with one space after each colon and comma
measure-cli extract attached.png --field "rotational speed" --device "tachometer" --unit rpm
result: {"value": 3750, "unit": "rpm"}
